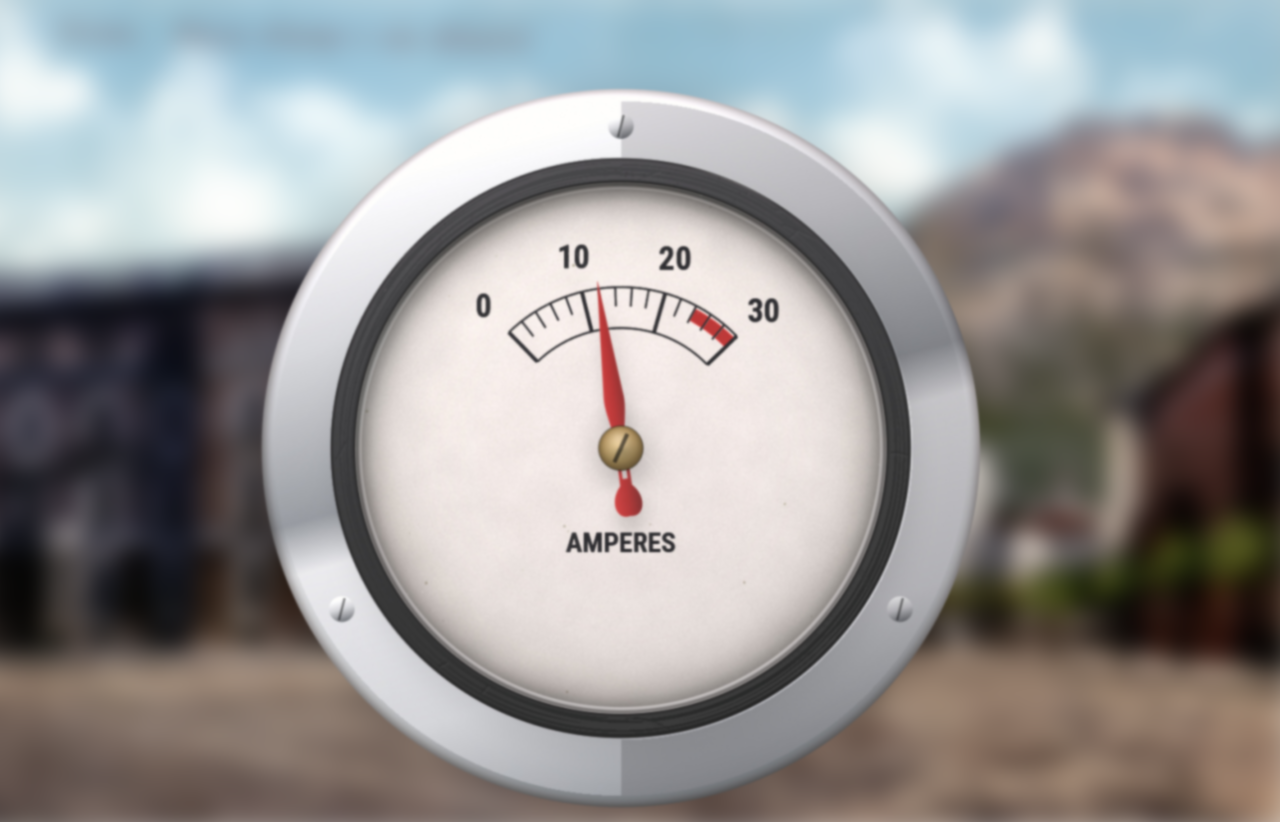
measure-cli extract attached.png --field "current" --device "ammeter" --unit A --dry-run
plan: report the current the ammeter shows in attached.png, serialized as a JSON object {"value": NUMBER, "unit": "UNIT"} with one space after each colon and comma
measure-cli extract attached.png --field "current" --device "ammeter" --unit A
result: {"value": 12, "unit": "A"}
